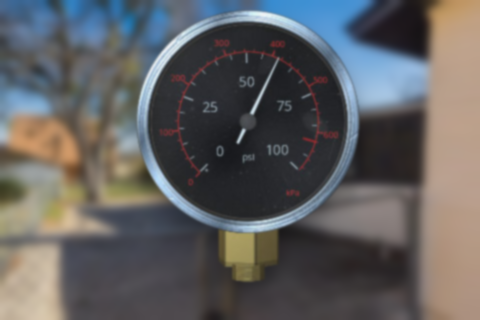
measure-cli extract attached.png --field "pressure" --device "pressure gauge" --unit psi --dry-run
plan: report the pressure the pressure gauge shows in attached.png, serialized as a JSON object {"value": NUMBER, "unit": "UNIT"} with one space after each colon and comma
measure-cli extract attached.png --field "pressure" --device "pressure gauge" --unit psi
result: {"value": 60, "unit": "psi"}
